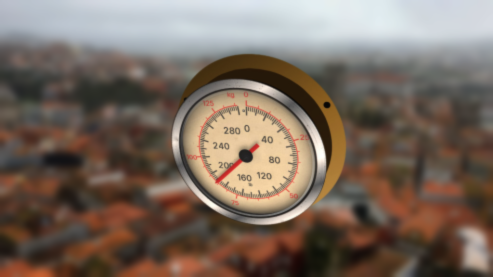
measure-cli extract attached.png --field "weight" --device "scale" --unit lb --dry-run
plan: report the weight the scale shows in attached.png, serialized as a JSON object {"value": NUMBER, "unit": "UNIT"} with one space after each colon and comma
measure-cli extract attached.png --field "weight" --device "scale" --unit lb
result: {"value": 190, "unit": "lb"}
